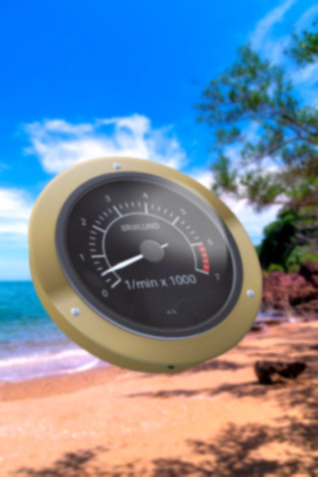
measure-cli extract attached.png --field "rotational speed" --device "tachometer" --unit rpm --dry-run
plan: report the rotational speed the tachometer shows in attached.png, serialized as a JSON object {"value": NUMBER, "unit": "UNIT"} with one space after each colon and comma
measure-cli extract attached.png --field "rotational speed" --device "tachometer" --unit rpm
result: {"value": 400, "unit": "rpm"}
